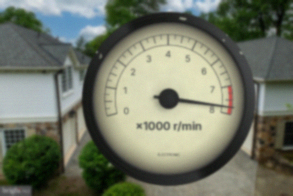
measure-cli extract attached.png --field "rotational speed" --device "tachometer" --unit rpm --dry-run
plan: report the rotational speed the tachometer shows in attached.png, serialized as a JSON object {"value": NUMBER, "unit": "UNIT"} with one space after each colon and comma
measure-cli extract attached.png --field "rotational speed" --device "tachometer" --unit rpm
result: {"value": 7750, "unit": "rpm"}
